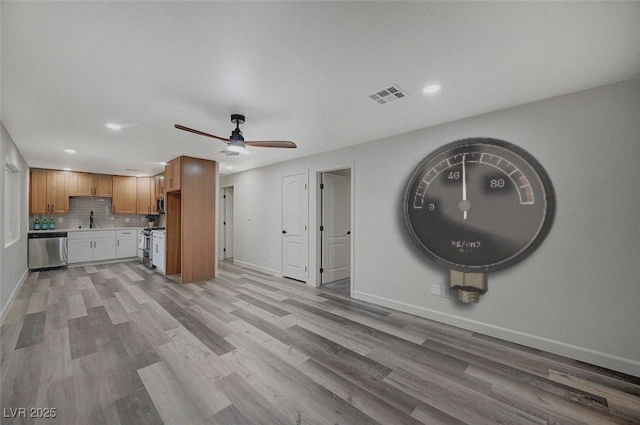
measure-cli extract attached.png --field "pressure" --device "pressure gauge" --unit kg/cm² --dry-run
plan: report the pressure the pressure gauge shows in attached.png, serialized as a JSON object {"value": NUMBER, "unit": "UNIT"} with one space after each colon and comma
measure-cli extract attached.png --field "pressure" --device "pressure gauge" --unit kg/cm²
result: {"value": 50, "unit": "kg/cm²"}
